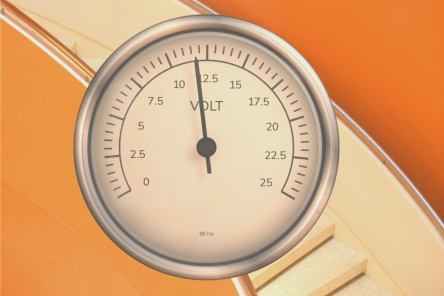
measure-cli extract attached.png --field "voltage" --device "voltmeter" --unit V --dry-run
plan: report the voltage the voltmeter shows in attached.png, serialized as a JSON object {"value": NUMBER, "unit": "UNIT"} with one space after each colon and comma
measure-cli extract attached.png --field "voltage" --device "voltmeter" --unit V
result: {"value": 11.75, "unit": "V"}
